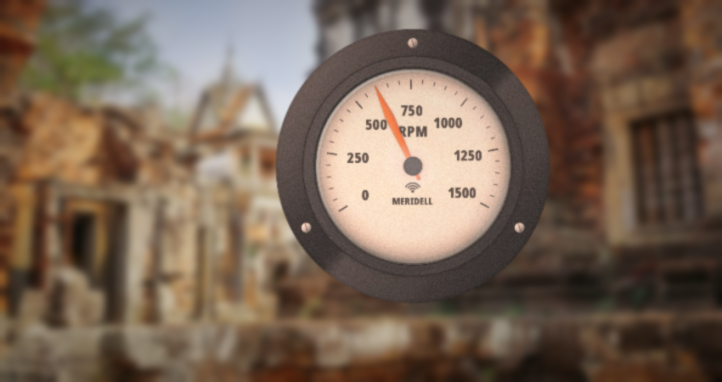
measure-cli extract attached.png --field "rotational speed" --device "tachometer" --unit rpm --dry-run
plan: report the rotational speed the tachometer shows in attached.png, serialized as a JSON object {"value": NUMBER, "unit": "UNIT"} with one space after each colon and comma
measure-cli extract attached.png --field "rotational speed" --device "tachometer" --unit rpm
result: {"value": 600, "unit": "rpm"}
